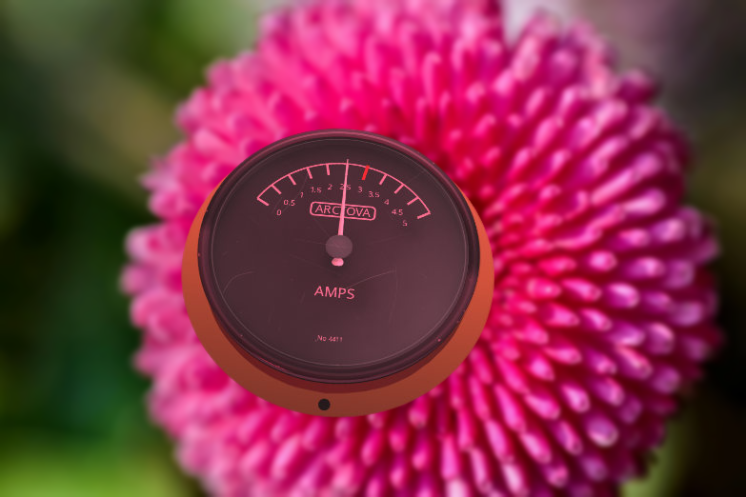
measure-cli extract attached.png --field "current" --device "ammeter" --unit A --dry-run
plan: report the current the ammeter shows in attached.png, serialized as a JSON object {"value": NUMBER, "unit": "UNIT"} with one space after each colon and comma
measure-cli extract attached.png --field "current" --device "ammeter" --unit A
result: {"value": 2.5, "unit": "A"}
